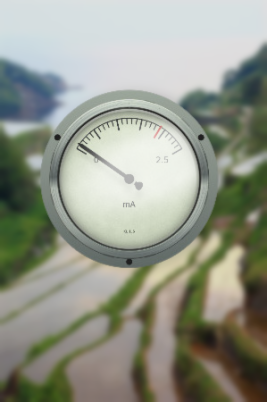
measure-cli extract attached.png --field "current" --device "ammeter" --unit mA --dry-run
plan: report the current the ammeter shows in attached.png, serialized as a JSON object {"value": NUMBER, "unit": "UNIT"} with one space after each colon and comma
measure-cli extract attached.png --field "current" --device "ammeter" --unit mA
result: {"value": 0.1, "unit": "mA"}
